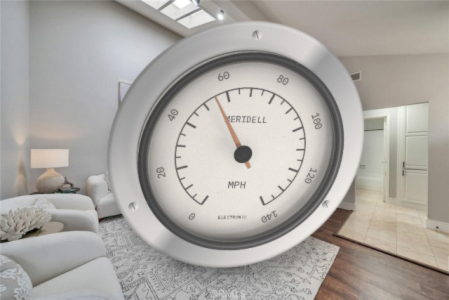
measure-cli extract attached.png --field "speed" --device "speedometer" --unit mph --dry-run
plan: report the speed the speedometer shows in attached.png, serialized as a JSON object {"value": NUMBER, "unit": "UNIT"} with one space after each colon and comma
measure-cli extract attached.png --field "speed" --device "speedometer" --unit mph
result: {"value": 55, "unit": "mph"}
